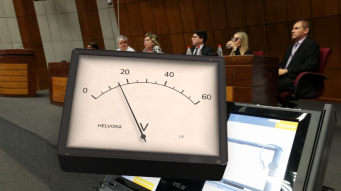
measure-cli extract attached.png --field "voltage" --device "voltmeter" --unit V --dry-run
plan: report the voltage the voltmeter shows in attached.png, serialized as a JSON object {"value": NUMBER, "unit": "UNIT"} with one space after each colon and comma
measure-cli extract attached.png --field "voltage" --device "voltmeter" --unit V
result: {"value": 15, "unit": "V"}
